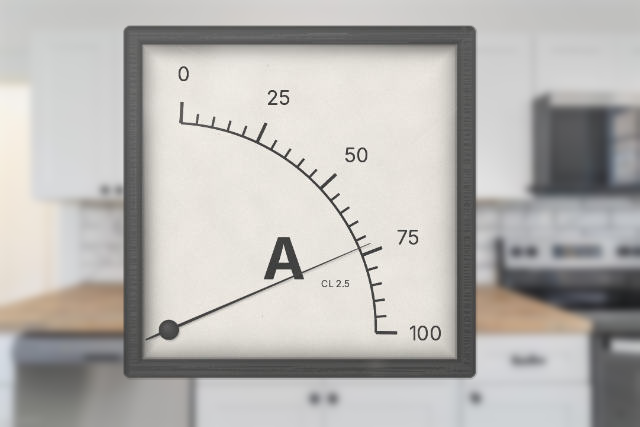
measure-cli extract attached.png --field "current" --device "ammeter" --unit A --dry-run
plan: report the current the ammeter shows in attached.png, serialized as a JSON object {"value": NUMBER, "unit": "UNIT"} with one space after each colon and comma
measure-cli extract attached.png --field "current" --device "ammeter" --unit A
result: {"value": 72.5, "unit": "A"}
